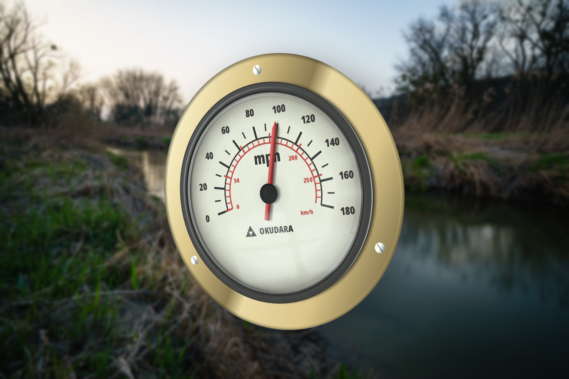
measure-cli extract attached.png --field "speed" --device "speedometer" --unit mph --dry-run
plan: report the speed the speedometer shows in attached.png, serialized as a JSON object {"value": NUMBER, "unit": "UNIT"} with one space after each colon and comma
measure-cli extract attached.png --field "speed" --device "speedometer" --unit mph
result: {"value": 100, "unit": "mph"}
